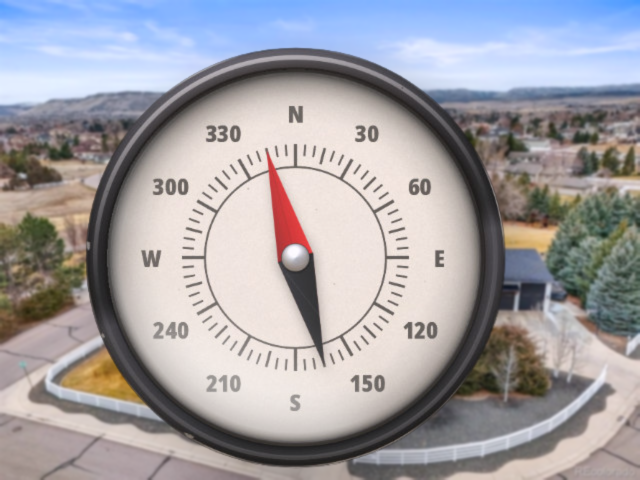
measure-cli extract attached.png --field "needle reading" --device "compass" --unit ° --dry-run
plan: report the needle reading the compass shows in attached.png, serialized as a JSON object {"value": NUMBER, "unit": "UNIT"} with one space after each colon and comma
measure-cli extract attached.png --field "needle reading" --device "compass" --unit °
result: {"value": 345, "unit": "°"}
